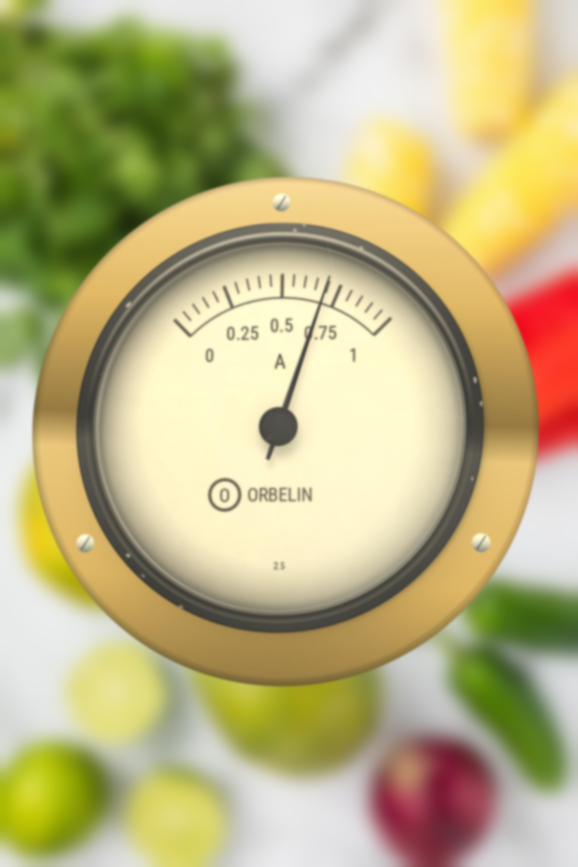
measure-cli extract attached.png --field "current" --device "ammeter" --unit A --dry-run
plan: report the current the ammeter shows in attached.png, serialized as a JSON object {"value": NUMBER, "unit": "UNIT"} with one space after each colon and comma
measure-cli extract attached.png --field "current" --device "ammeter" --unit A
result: {"value": 0.7, "unit": "A"}
